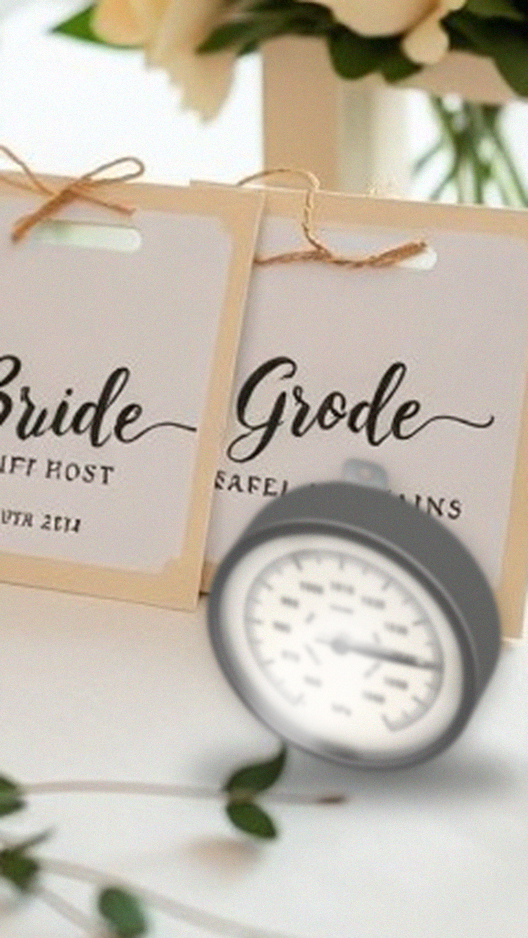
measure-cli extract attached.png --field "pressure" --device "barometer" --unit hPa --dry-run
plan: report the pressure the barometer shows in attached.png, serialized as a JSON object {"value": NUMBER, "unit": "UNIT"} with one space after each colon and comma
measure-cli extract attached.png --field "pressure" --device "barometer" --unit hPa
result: {"value": 1040, "unit": "hPa"}
